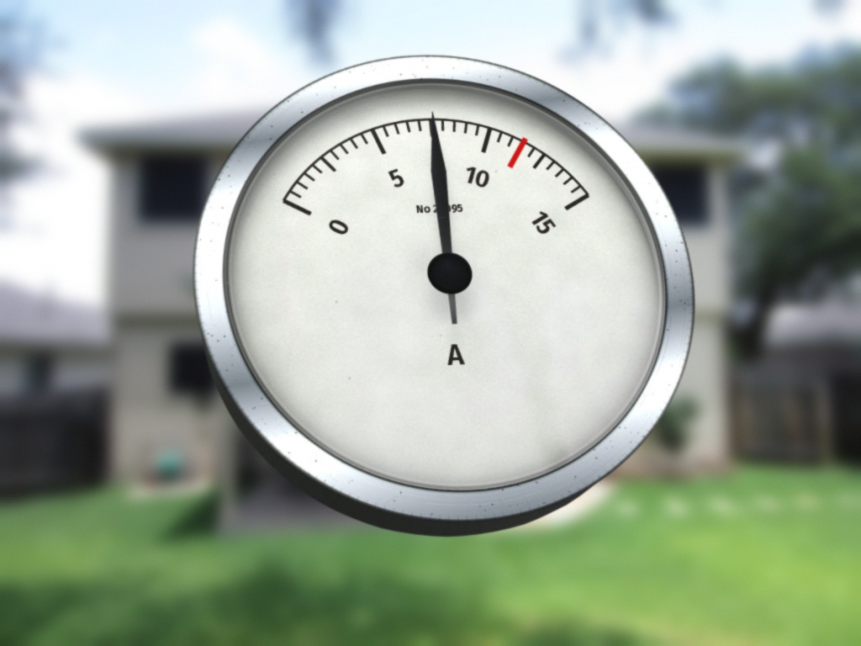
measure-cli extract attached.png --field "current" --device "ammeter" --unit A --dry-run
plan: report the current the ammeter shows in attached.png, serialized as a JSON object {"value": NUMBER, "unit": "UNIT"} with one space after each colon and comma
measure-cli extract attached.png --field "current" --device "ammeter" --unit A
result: {"value": 7.5, "unit": "A"}
